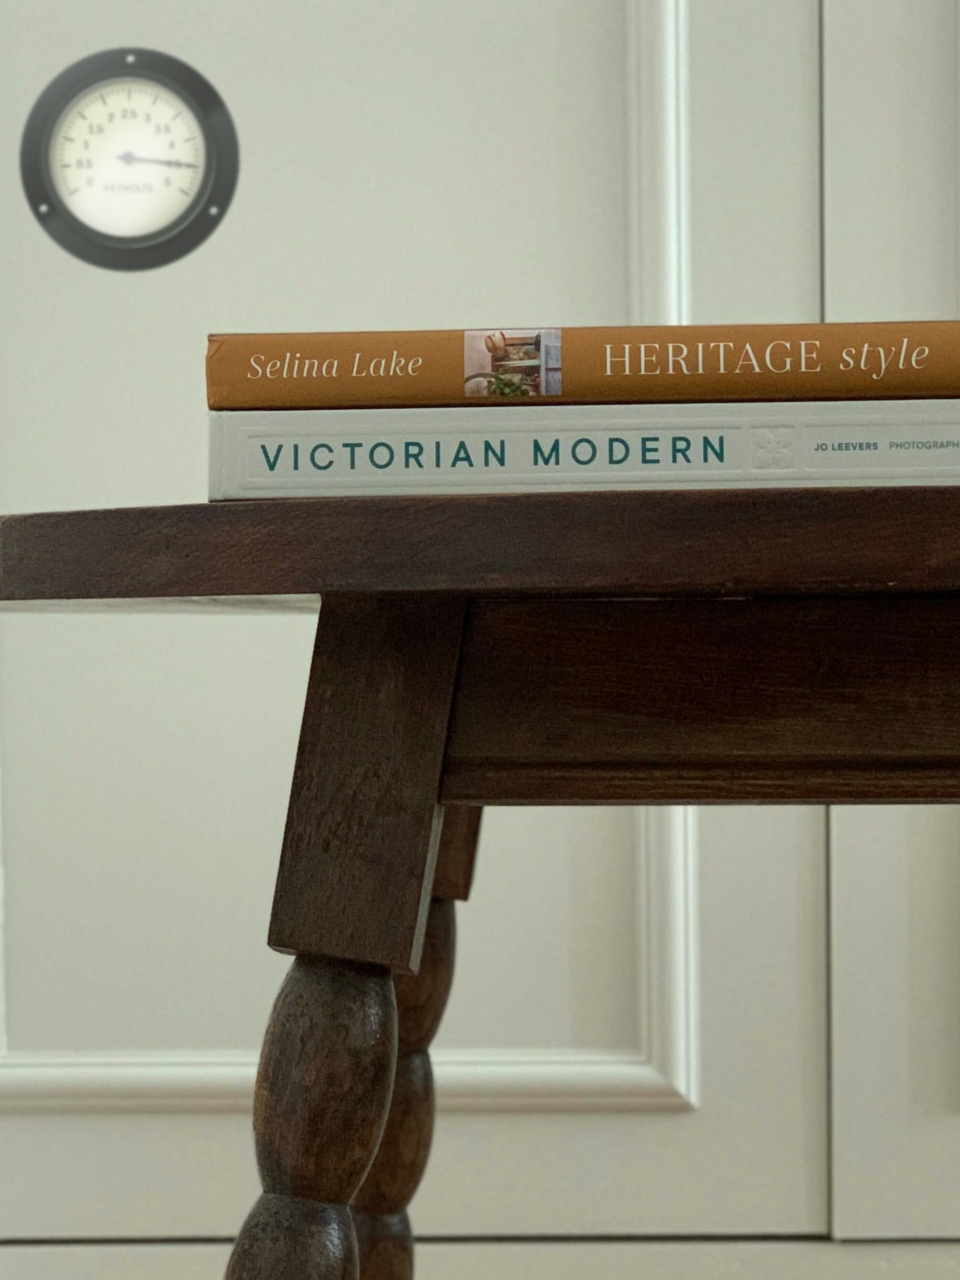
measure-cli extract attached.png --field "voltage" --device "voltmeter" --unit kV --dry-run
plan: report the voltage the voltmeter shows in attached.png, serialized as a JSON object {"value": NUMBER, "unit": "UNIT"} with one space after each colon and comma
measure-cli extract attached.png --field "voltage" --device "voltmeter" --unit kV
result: {"value": 4.5, "unit": "kV"}
